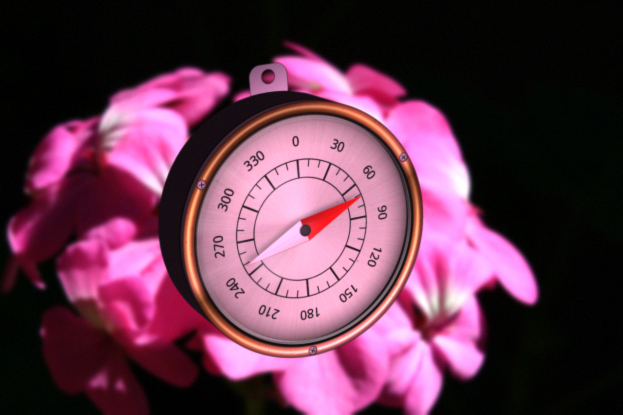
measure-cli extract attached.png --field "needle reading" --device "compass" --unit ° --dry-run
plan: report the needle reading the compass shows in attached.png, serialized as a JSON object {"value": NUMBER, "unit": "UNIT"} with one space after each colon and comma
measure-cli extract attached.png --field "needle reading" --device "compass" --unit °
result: {"value": 70, "unit": "°"}
